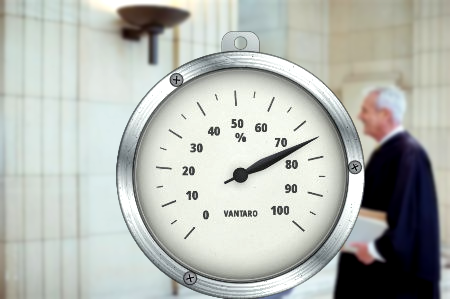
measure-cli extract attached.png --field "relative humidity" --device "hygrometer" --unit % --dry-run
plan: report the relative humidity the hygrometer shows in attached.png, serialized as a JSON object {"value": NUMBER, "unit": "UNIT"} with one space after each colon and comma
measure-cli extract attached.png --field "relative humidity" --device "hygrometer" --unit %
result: {"value": 75, "unit": "%"}
